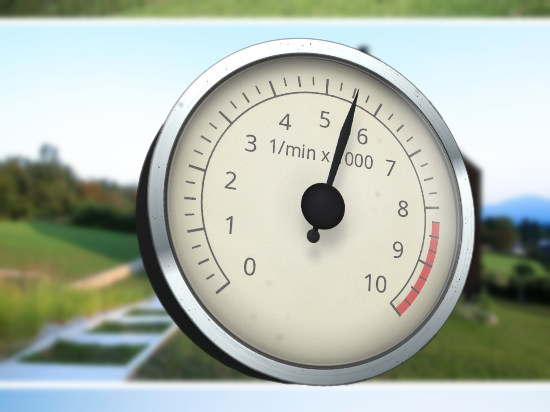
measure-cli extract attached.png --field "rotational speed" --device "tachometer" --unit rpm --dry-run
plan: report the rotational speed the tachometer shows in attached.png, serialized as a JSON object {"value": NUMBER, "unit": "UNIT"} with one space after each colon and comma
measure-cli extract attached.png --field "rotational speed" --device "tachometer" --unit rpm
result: {"value": 5500, "unit": "rpm"}
